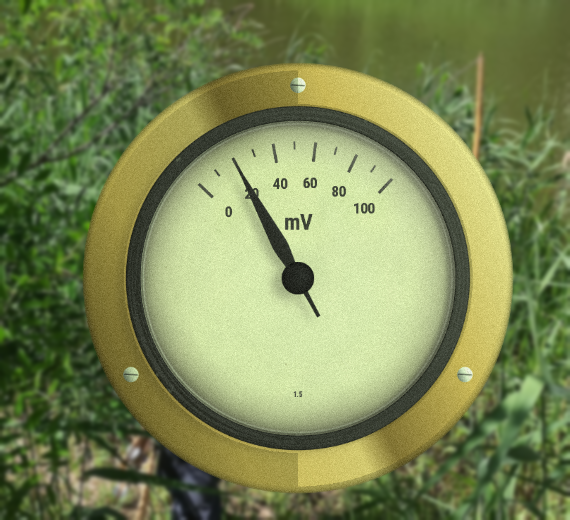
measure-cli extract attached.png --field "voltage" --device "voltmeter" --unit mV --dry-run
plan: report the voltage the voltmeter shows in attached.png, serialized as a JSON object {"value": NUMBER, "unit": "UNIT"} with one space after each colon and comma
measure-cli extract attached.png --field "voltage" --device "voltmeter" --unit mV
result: {"value": 20, "unit": "mV"}
